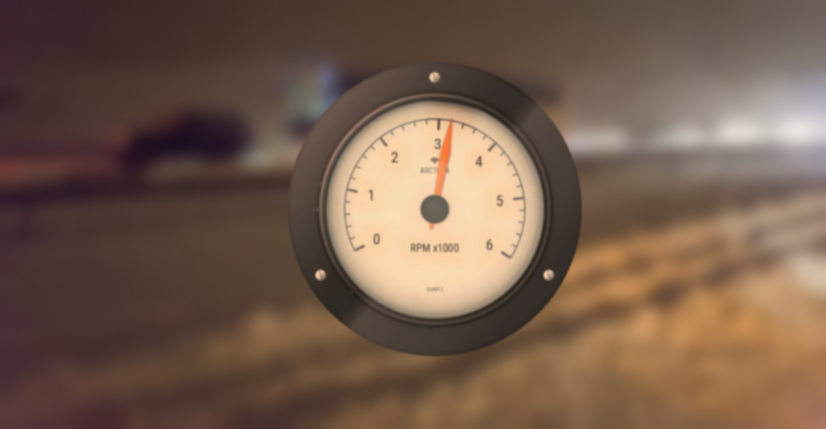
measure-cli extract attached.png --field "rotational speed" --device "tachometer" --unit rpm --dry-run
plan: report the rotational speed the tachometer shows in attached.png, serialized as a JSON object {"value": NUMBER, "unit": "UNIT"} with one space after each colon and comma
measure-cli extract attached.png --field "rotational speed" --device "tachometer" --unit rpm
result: {"value": 3200, "unit": "rpm"}
